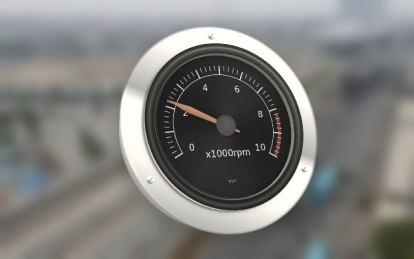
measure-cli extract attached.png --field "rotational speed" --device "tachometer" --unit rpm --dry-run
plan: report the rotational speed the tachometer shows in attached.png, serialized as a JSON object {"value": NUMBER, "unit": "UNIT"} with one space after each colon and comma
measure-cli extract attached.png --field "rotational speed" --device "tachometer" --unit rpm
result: {"value": 2200, "unit": "rpm"}
